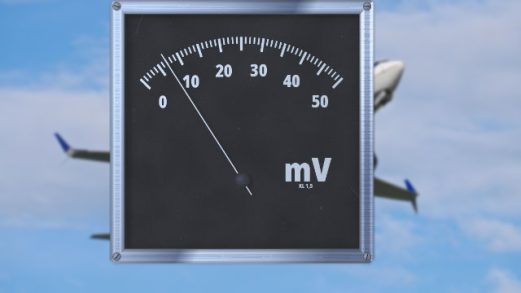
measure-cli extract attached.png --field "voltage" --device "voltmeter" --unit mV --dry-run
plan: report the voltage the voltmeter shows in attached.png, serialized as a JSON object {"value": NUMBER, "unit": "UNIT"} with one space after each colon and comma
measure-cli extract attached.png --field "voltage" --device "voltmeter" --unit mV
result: {"value": 7, "unit": "mV"}
